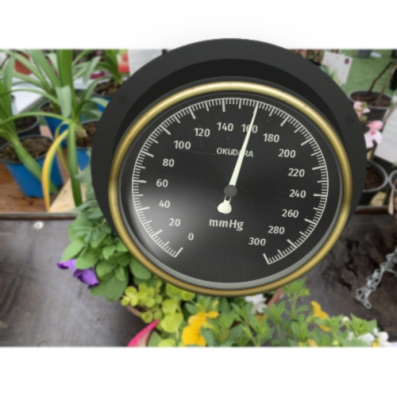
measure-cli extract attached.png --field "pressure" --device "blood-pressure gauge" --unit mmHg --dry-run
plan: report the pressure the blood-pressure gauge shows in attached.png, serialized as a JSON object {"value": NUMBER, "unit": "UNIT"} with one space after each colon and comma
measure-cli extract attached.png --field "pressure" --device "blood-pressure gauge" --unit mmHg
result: {"value": 160, "unit": "mmHg"}
